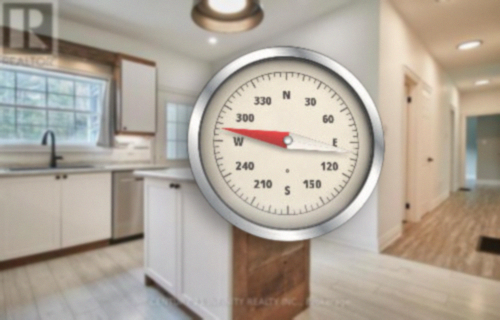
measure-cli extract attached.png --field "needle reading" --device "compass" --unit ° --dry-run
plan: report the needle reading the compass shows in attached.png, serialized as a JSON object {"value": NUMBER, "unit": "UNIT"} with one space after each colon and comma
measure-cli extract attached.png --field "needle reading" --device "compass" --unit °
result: {"value": 280, "unit": "°"}
